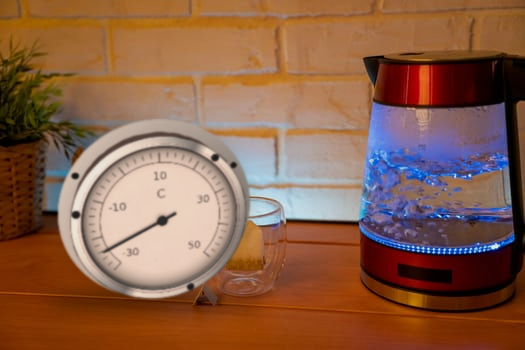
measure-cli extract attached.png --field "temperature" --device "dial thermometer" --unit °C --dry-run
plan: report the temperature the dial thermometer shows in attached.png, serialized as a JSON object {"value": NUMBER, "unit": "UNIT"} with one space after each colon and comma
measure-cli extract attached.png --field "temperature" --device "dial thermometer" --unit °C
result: {"value": -24, "unit": "°C"}
